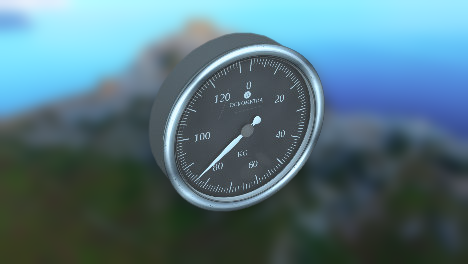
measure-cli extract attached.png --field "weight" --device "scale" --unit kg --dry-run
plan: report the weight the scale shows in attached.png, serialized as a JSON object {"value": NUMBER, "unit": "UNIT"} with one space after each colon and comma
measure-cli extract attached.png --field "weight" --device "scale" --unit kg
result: {"value": 85, "unit": "kg"}
